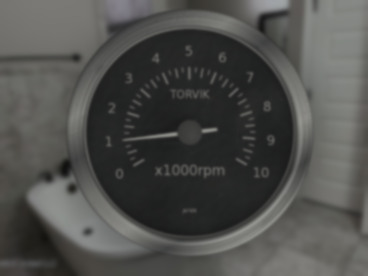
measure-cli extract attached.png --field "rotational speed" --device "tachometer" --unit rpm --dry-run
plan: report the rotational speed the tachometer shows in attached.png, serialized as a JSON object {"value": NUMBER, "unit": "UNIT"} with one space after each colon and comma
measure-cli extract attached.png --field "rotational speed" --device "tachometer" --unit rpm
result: {"value": 1000, "unit": "rpm"}
